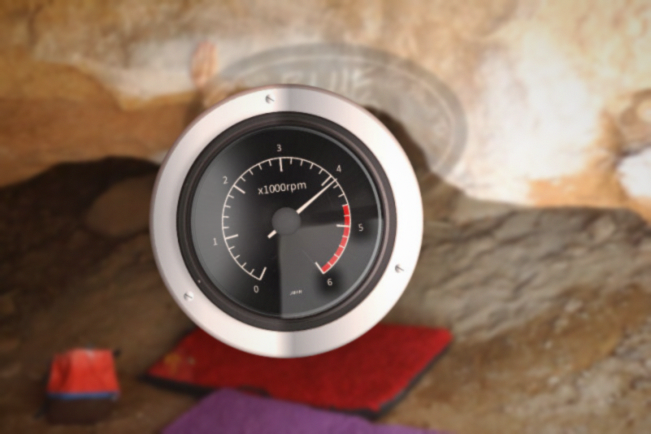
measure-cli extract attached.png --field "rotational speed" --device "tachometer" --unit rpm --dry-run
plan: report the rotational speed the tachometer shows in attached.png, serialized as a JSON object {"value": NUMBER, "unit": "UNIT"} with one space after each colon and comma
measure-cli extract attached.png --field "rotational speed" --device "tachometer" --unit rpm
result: {"value": 4100, "unit": "rpm"}
